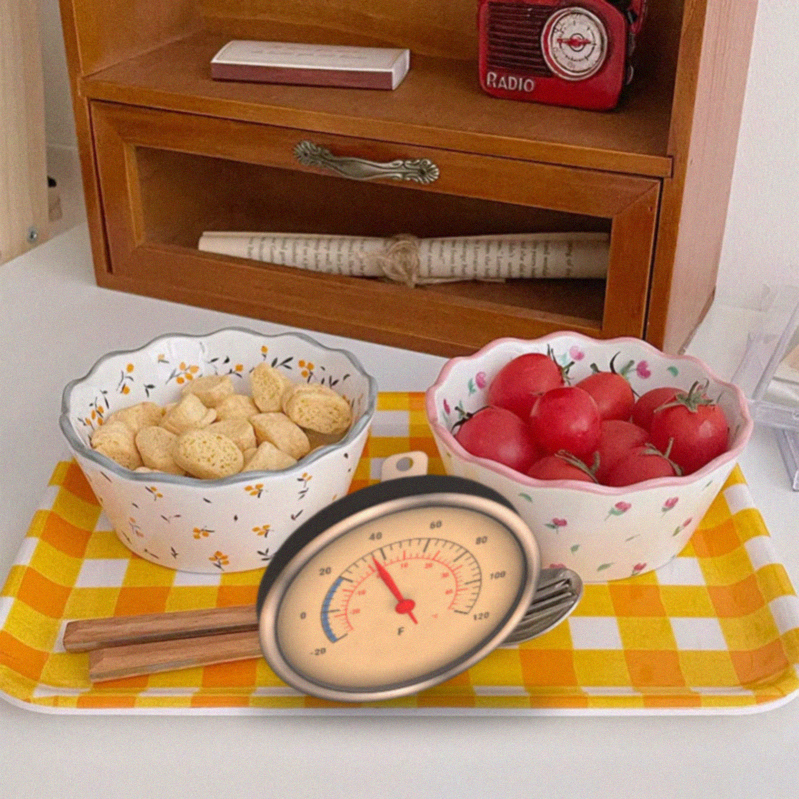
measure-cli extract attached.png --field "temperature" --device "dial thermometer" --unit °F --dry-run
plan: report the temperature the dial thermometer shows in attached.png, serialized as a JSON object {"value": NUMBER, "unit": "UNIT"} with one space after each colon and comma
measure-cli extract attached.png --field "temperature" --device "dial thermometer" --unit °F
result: {"value": 36, "unit": "°F"}
